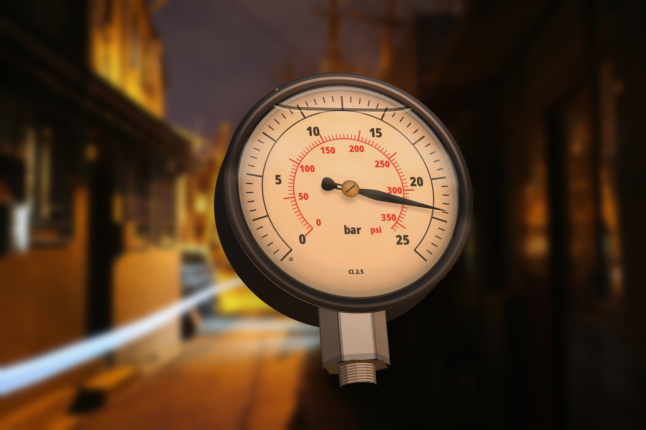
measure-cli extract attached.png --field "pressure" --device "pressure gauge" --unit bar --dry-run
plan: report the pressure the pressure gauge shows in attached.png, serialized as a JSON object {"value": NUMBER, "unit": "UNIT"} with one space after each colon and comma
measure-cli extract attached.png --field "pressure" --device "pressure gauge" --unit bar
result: {"value": 22, "unit": "bar"}
